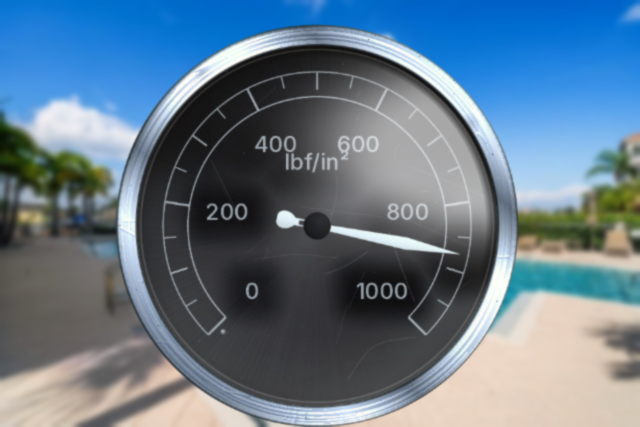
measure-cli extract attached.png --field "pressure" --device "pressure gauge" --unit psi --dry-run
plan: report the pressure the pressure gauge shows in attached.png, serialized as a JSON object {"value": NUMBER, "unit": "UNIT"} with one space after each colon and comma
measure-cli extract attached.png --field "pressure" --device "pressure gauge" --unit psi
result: {"value": 875, "unit": "psi"}
